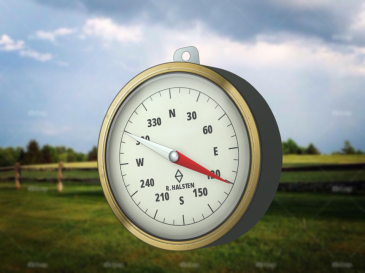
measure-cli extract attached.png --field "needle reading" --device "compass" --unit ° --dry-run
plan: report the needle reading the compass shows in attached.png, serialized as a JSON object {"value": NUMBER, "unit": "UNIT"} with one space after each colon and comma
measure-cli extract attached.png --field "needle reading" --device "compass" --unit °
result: {"value": 120, "unit": "°"}
